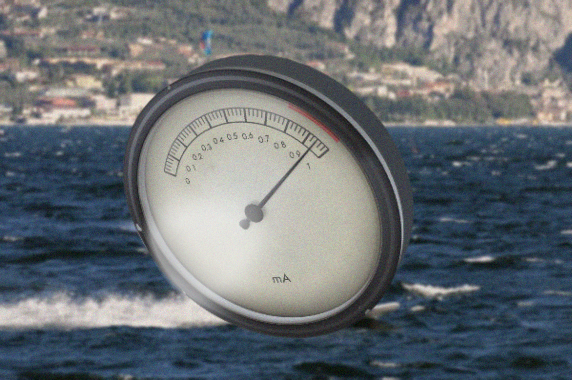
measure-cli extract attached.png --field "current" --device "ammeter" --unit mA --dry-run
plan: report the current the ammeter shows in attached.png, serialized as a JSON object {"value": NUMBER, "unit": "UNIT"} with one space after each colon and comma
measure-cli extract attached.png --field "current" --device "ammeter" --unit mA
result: {"value": 0.94, "unit": "mA"}
